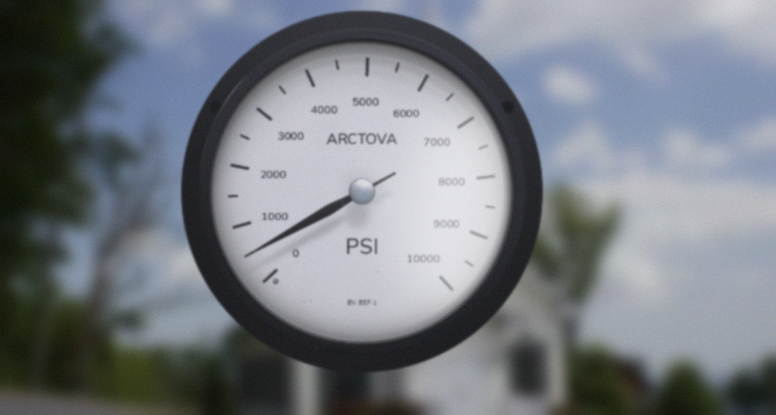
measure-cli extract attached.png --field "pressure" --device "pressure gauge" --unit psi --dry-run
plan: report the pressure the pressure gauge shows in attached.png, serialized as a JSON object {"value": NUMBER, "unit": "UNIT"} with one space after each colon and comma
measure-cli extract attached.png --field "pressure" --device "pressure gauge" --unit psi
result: {"value": 500, "unit": "psi"}
